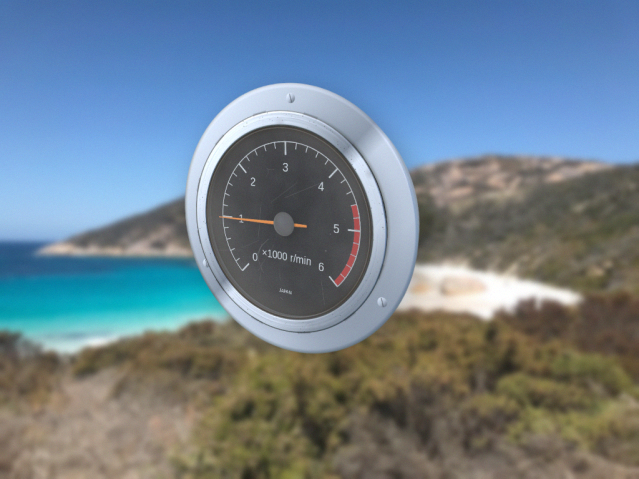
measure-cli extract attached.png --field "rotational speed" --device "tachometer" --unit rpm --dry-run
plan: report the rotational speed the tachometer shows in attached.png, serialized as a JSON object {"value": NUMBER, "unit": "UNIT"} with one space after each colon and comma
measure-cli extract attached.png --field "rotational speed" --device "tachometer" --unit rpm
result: {"value": 1000, "unit": "rpm"}
